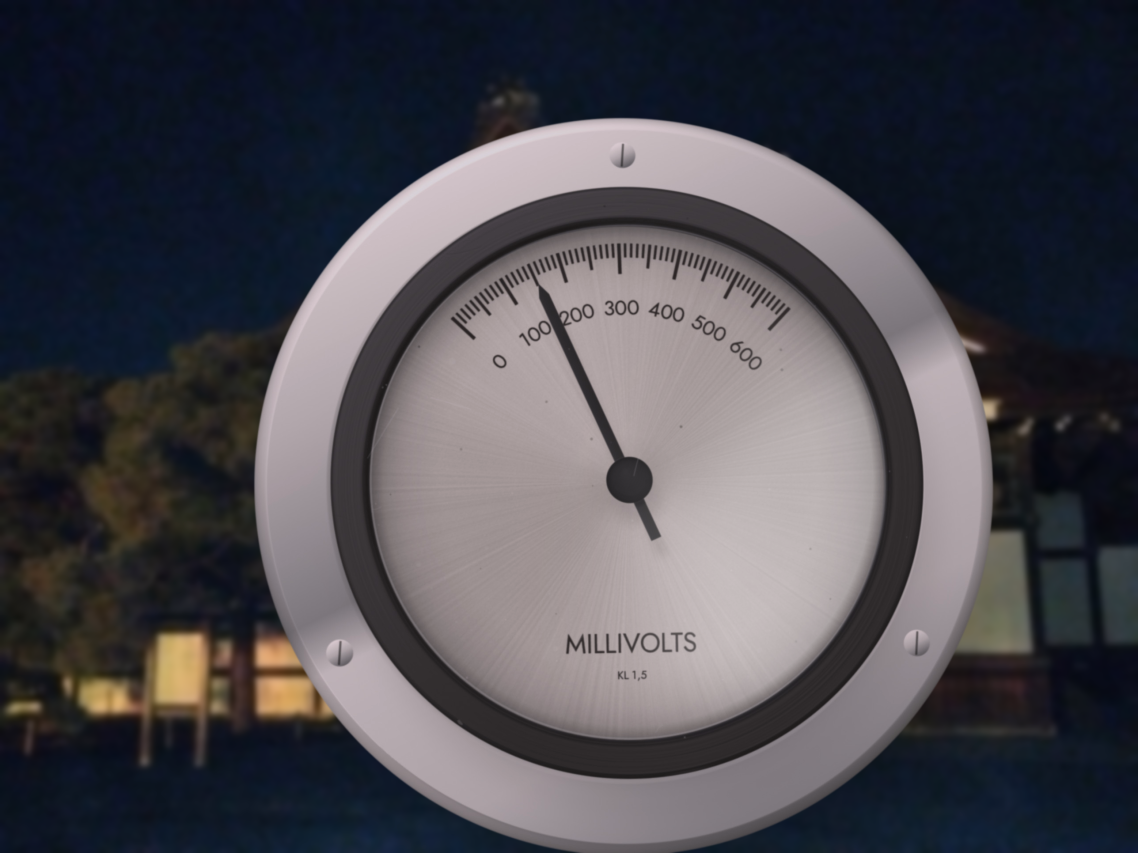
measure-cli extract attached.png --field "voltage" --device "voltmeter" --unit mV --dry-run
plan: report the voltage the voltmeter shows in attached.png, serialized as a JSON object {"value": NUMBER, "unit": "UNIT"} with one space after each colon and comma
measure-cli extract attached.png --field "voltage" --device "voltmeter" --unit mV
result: {"value": 150, "unit": "mV"}
